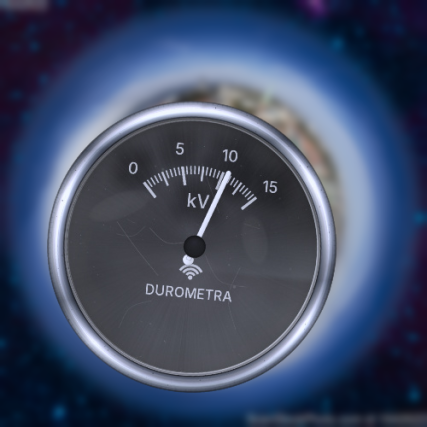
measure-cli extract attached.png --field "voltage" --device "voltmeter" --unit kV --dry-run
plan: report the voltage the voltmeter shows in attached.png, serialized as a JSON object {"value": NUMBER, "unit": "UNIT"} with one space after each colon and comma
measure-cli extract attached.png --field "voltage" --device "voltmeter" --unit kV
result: {"value": 10.5, "unit": "kV"}
